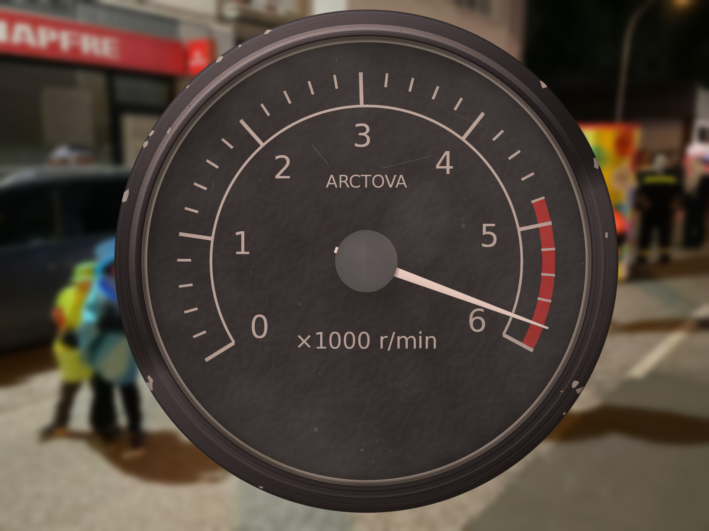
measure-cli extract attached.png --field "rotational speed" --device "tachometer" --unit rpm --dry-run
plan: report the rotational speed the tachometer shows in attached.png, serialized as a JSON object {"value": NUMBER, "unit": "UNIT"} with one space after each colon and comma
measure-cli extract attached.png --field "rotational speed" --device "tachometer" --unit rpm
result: {"value": 5800, "unit": "rpm"}
